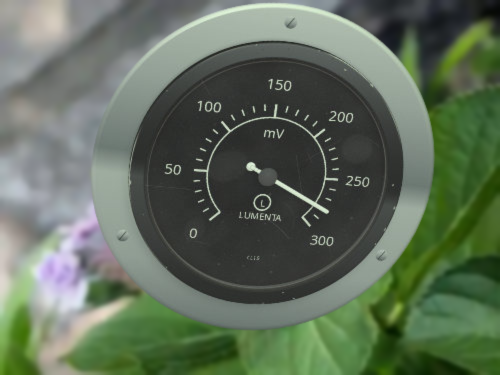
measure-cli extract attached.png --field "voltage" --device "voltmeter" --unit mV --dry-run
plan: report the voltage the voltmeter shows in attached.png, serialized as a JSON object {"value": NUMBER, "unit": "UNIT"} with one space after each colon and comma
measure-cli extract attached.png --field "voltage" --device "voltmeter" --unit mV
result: {"value": 280, "unit": "mV"}
